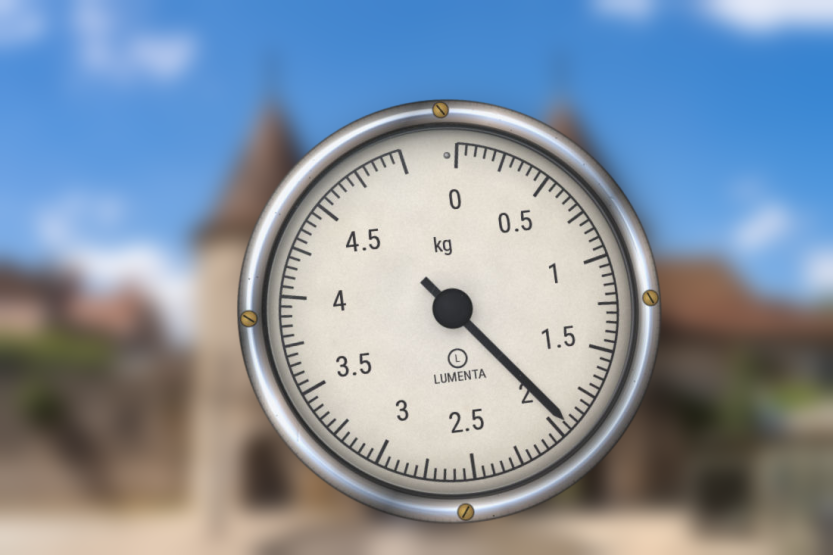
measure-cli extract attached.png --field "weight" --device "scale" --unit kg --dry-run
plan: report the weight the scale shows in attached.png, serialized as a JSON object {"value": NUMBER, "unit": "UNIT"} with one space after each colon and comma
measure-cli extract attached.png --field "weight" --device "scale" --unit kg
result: {"value": 1.95, "unit": "kg"}
